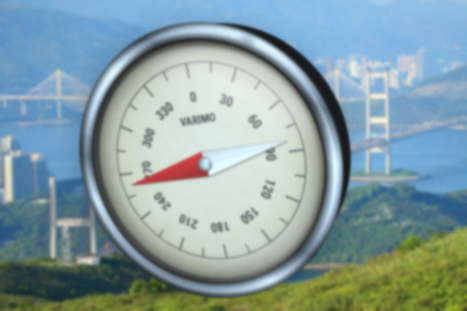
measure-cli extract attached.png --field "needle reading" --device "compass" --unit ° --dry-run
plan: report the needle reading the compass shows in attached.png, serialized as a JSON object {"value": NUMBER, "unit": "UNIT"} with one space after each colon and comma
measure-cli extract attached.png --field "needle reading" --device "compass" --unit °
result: {"value": 262.5, "unit": "°"}
